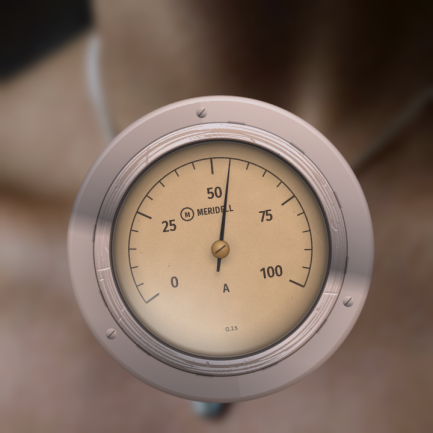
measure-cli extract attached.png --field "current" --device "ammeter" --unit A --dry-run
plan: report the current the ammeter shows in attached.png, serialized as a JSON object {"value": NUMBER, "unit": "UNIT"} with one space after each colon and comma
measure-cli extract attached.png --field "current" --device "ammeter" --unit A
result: {"value": 55, "unit": "A"}
